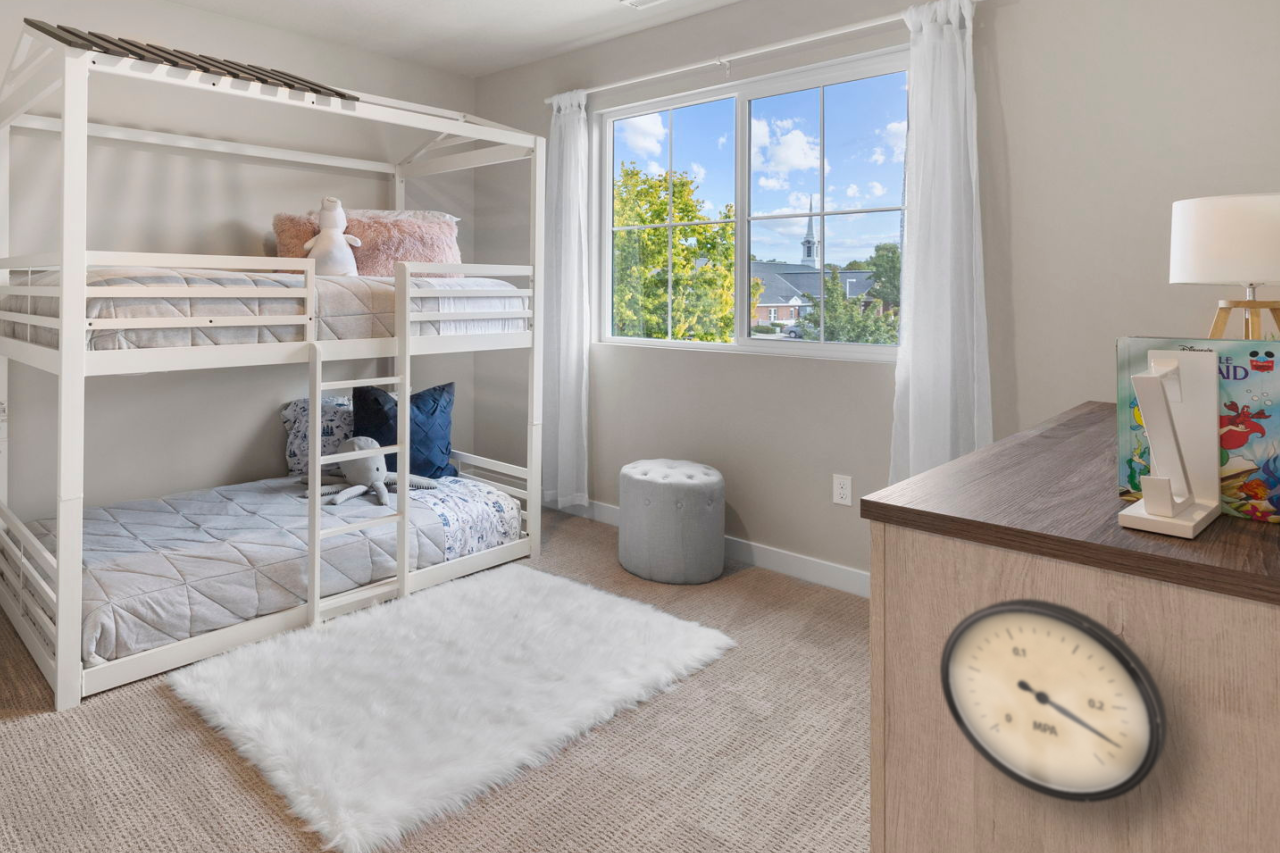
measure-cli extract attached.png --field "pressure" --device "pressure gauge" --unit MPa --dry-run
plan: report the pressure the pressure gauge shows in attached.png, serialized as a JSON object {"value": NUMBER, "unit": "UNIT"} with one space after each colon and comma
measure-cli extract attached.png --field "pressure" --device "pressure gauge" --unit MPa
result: {"value": 0.23, "unit": "MPa"}
